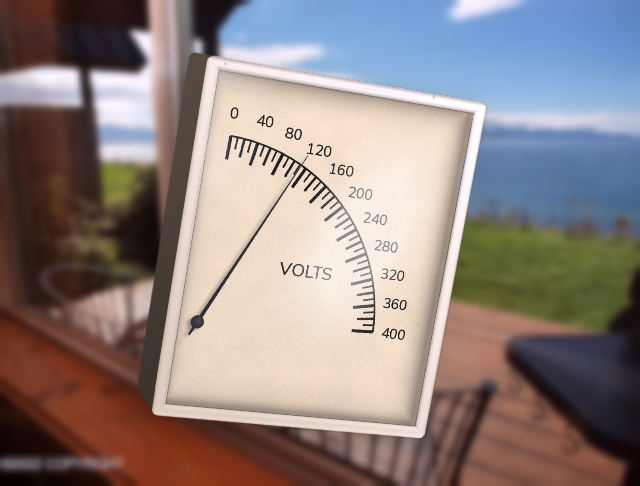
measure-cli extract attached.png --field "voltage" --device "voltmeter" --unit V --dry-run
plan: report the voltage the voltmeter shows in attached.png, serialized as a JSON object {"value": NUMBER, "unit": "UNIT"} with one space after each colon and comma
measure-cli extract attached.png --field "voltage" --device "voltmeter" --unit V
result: {"value": 110, "unit": "V"}
